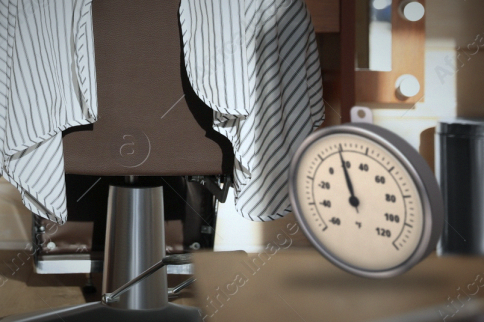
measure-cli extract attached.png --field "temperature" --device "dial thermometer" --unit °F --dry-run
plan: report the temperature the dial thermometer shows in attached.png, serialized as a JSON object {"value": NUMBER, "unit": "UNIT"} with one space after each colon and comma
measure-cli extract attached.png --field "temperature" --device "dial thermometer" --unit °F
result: {"value": 20, "unit": "°F"}
